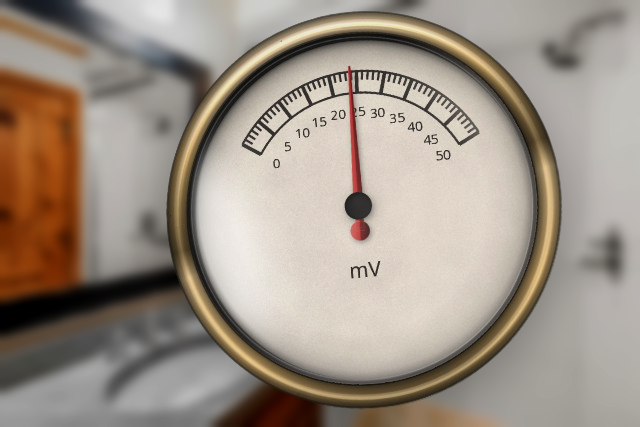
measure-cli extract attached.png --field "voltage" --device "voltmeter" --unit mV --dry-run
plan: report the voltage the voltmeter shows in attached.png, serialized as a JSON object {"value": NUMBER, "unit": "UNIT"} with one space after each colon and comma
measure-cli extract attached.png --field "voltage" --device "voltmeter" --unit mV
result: {"value": 24, "unit": "mV"}
